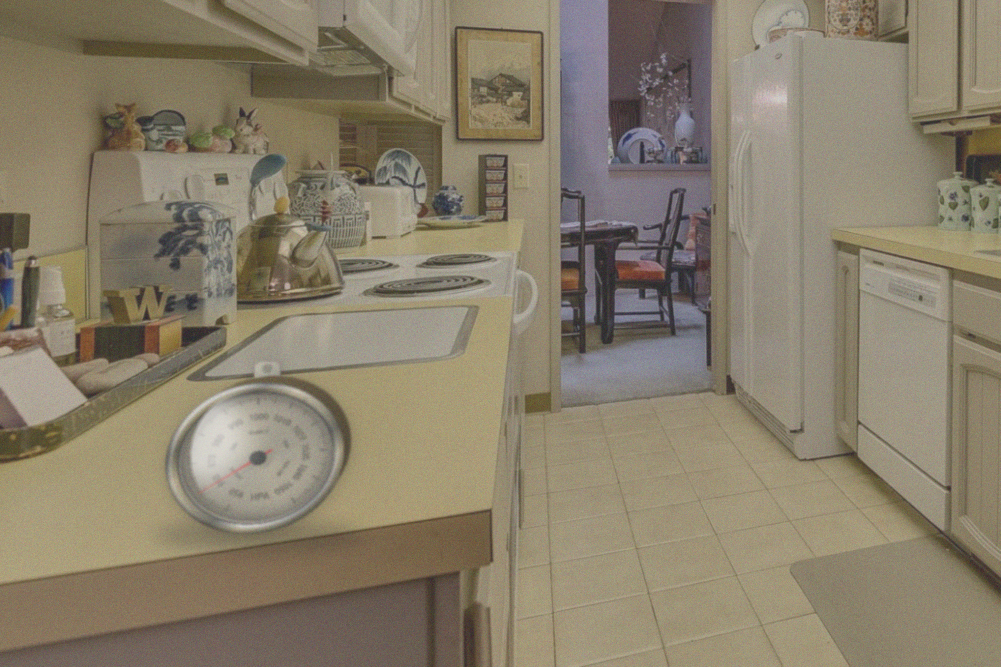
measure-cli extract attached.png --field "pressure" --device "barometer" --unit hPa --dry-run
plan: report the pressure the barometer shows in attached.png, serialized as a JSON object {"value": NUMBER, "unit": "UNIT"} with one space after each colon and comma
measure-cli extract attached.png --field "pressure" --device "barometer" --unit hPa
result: {"value": 960, "unit": "hPa"}
